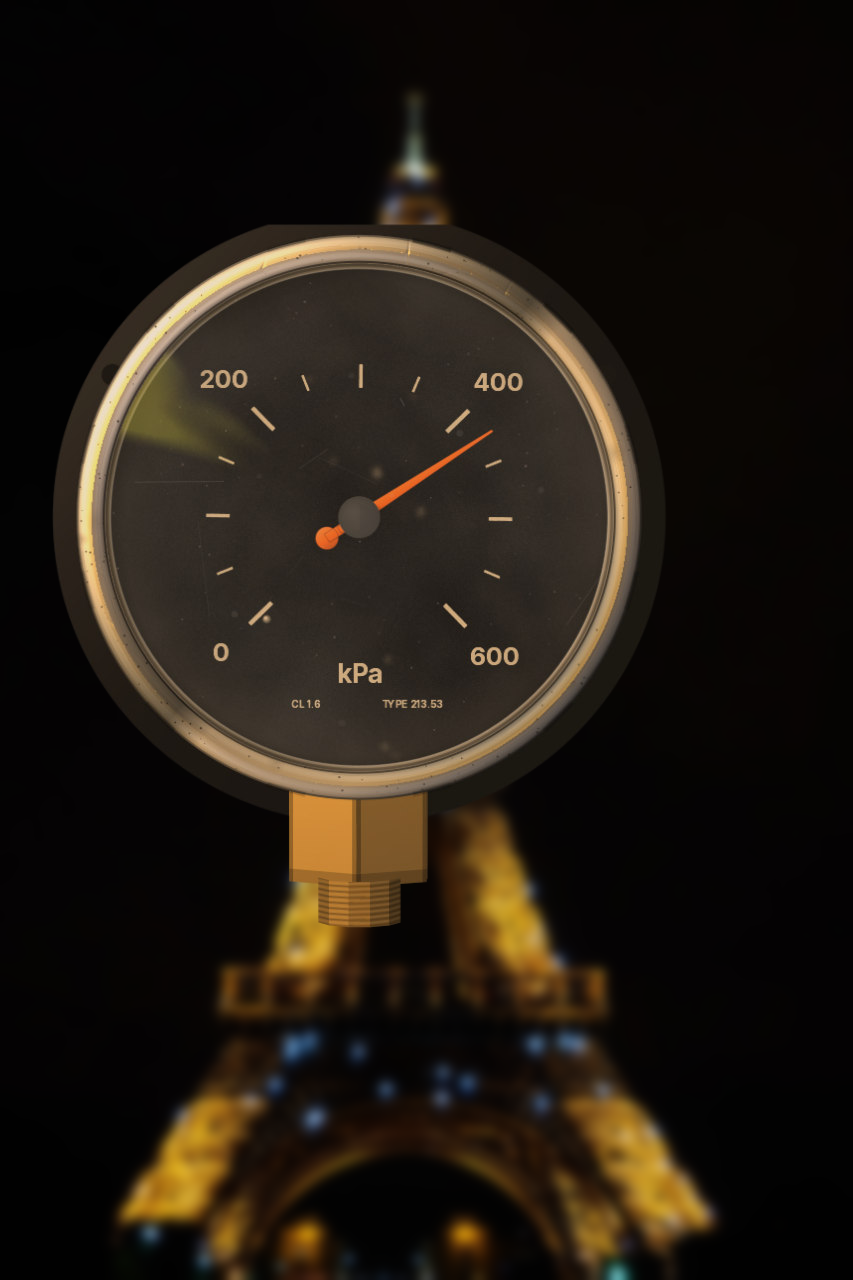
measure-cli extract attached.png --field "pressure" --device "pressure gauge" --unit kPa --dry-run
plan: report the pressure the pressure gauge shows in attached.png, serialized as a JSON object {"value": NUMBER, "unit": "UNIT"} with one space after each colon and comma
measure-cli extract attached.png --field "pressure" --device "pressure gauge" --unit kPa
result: {"value": 425, "unit": "kPa"}
